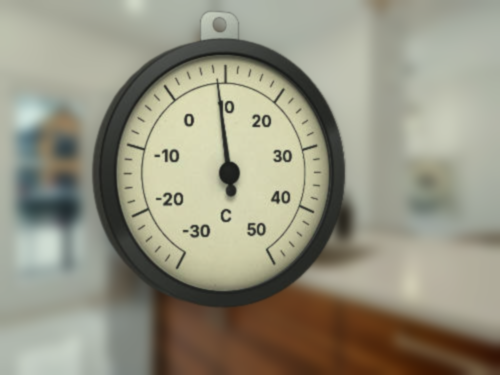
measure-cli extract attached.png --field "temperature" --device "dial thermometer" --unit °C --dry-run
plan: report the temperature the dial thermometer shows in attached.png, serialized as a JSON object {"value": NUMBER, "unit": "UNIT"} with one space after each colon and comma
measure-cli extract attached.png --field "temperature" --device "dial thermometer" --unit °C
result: {"value": 8, "unit": "°C"}
